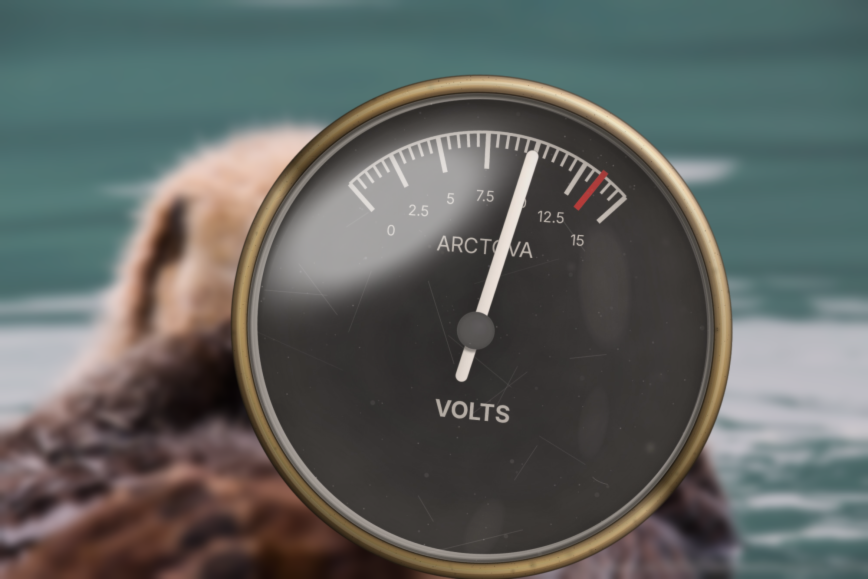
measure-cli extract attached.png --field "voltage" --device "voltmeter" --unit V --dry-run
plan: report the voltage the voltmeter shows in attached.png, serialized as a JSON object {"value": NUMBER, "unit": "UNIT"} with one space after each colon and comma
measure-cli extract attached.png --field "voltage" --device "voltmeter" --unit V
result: {"value": 10, "unit": "V"}
